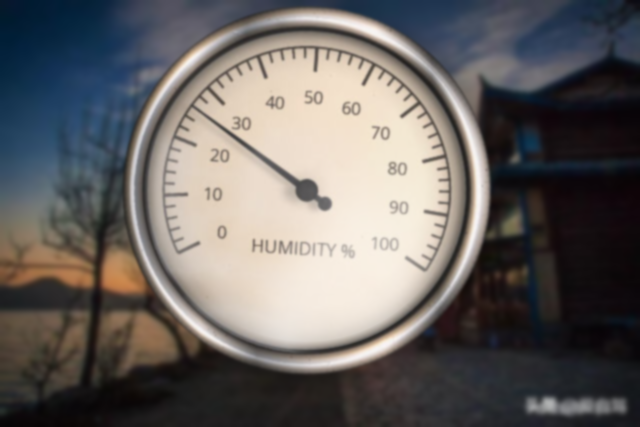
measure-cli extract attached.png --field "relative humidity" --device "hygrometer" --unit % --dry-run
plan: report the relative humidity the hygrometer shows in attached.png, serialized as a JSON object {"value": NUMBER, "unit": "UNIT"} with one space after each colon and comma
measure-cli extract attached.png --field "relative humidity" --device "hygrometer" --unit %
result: {"value": 26, "unit": "%"}
